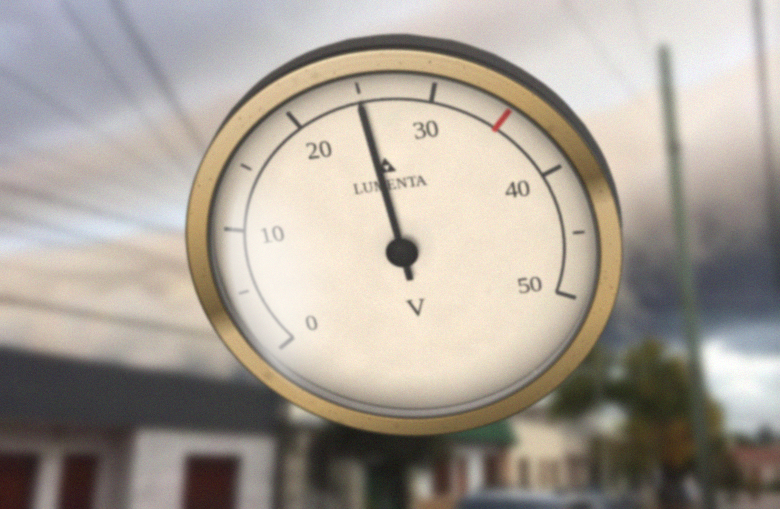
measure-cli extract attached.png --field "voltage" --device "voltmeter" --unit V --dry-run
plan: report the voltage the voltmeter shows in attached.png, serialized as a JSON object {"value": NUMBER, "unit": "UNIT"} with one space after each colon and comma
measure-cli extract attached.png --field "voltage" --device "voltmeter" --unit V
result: {"value": 25, "unit": "V"}
